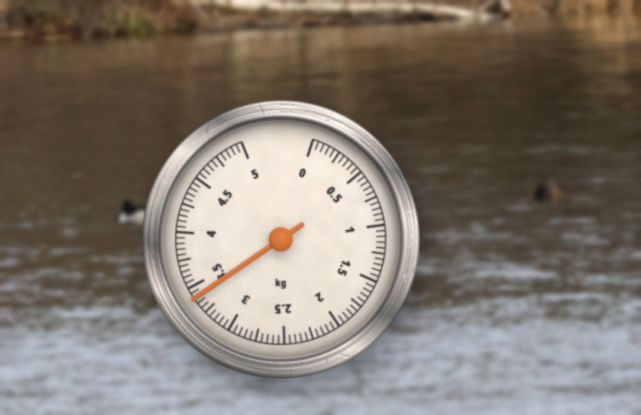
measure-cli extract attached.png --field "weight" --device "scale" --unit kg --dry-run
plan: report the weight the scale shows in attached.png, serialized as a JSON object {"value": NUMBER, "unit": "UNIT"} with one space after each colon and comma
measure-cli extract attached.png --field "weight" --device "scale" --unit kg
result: {"value": 3.4, "unit": "kg"}
